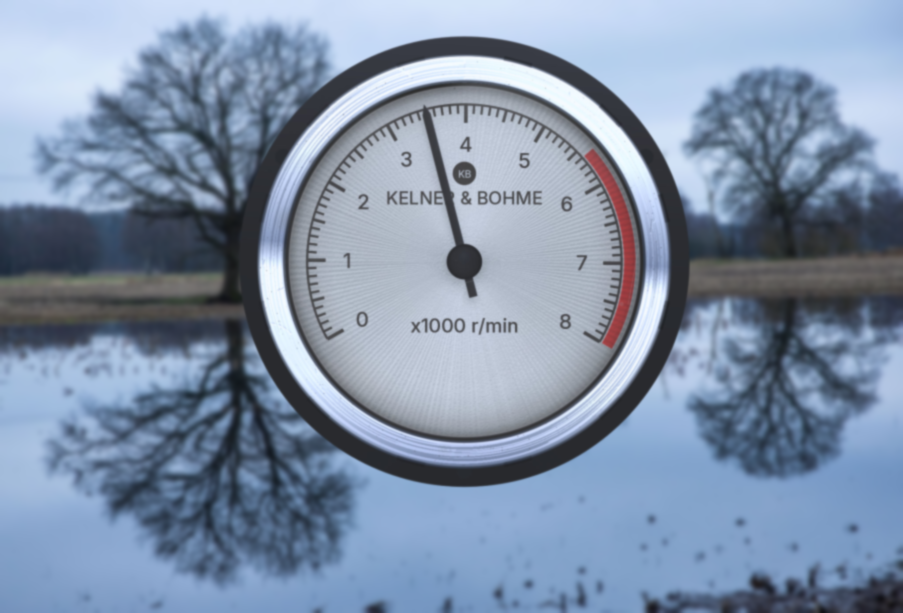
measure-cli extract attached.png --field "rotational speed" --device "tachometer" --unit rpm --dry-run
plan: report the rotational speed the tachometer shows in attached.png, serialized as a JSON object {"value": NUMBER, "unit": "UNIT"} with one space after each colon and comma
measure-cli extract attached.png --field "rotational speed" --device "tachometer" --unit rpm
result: {"value": 3500, "unit": "rpm"}
